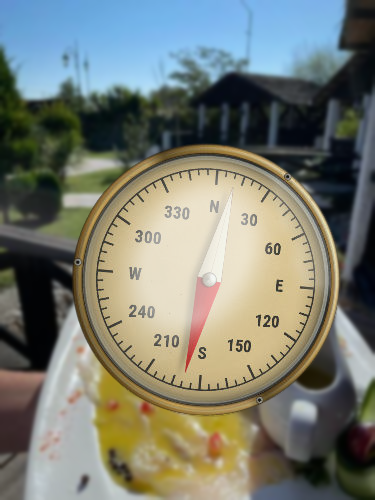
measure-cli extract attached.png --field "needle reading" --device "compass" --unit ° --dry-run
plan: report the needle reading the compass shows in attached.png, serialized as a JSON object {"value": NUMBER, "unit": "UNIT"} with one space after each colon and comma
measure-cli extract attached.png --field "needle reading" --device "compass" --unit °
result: {"value": 190, "unit": "°"}
